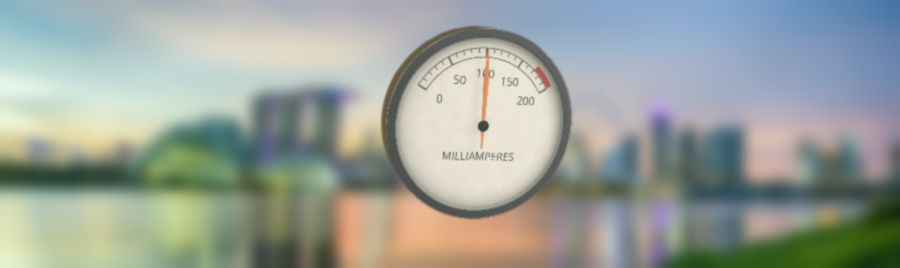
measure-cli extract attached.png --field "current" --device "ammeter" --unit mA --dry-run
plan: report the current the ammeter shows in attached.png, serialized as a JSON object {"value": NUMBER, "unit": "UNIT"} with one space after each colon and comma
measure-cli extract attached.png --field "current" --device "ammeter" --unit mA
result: {"value": 100, "unit": "mA"}
